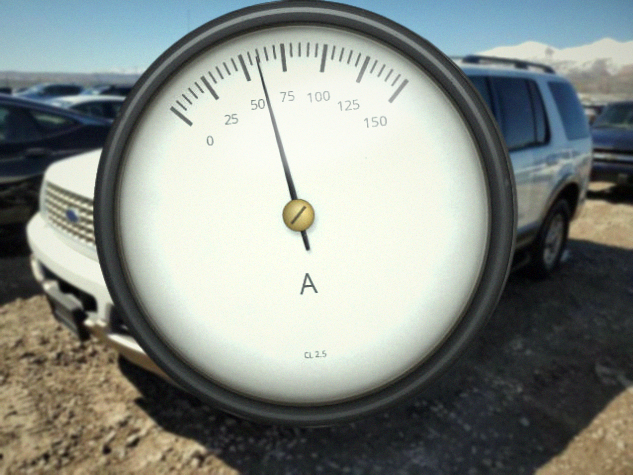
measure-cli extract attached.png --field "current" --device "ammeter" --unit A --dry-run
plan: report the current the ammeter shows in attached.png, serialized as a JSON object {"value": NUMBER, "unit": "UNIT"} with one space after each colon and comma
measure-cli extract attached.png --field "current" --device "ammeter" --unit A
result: {"value": 60, "unit": "A"}
